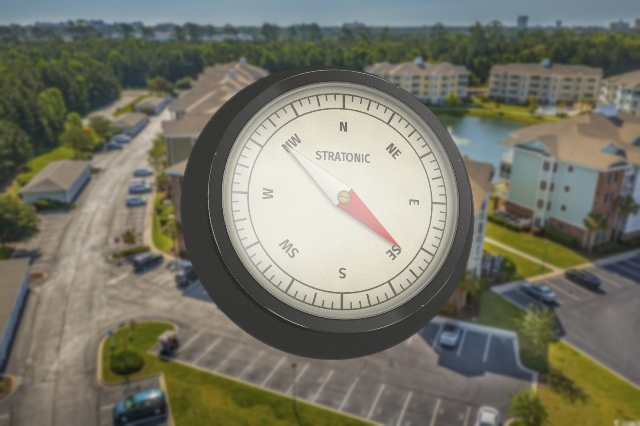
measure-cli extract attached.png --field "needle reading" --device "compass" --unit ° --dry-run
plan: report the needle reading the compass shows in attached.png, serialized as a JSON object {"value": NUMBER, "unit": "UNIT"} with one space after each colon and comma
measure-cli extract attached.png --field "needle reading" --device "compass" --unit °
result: {"value": 130, "unit": "°"}
